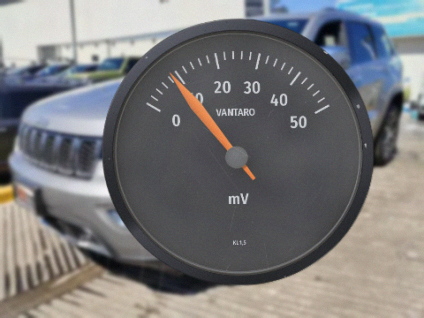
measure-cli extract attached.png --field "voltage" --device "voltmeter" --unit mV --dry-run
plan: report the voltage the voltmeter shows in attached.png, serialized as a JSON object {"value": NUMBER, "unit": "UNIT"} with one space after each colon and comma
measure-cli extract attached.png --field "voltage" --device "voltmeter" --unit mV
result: {"value": 9, "unit": "mV"}
